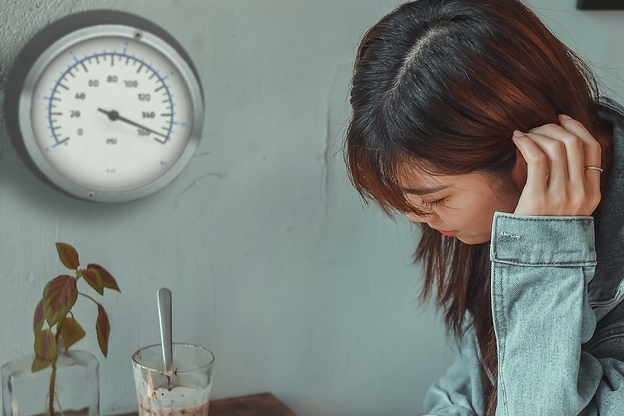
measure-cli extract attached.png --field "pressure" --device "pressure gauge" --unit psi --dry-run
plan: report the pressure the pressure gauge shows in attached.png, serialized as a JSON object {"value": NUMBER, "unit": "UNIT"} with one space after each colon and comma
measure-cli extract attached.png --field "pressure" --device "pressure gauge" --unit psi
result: {"value": 155, "unit": "psi"}
